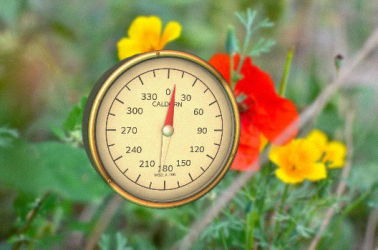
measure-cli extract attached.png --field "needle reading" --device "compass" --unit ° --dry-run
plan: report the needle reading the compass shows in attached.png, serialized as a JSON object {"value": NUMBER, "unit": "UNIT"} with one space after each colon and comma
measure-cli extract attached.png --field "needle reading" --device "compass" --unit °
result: {"value": 7.5, "unit": "°"}
